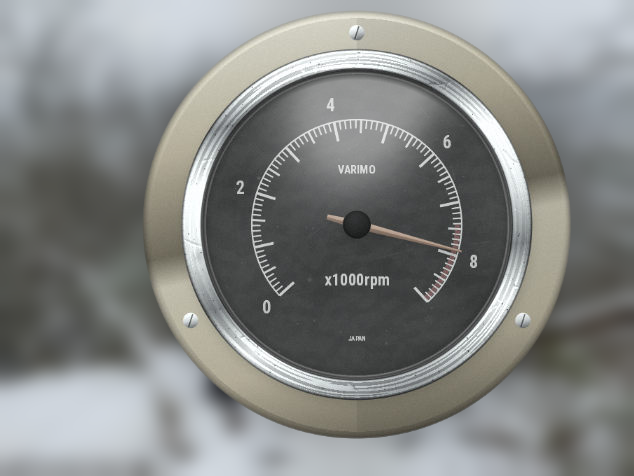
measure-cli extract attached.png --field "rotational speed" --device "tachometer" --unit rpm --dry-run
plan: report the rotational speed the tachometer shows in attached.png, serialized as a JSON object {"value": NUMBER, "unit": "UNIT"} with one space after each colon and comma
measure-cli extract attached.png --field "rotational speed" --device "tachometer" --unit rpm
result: {"value": 7900, "unit": "rpm"}
